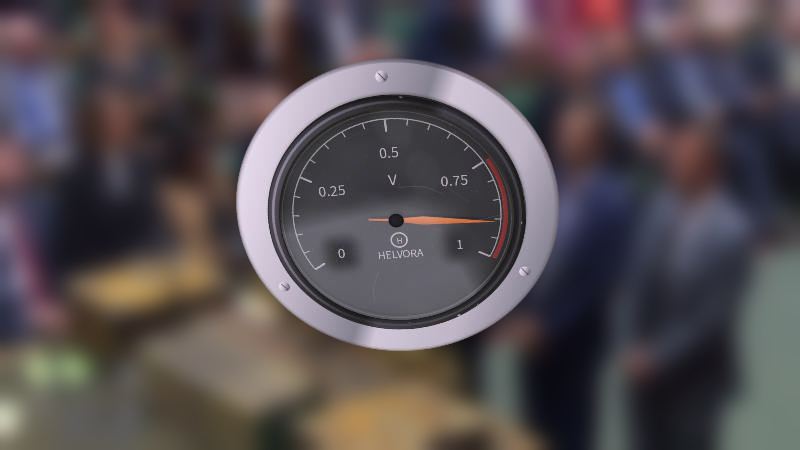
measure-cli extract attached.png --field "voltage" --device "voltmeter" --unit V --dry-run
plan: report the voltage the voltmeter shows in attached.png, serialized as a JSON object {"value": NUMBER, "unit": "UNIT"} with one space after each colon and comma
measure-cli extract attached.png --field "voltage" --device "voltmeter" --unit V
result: {"value": 0.9, "unit": "V"}
